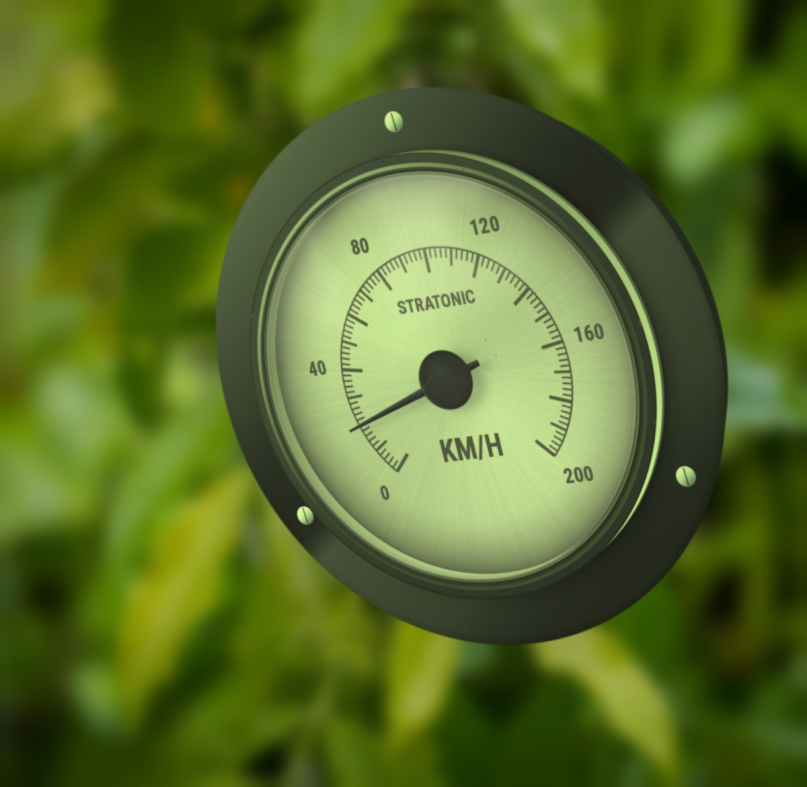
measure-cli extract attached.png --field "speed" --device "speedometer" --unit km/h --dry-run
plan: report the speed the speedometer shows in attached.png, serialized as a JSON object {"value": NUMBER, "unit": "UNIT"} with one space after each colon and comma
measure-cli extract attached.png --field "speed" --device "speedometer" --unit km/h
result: {"value": 20, "unit": "km/h"}
